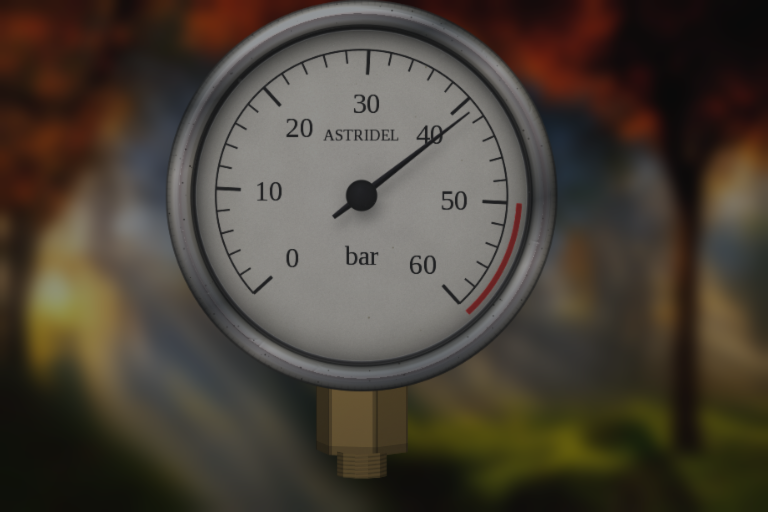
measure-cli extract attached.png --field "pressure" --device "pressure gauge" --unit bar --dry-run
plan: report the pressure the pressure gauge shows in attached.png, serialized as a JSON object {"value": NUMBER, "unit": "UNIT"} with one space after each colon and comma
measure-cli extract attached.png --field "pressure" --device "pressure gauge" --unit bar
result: {"value": 41, "unit": "bar"}
